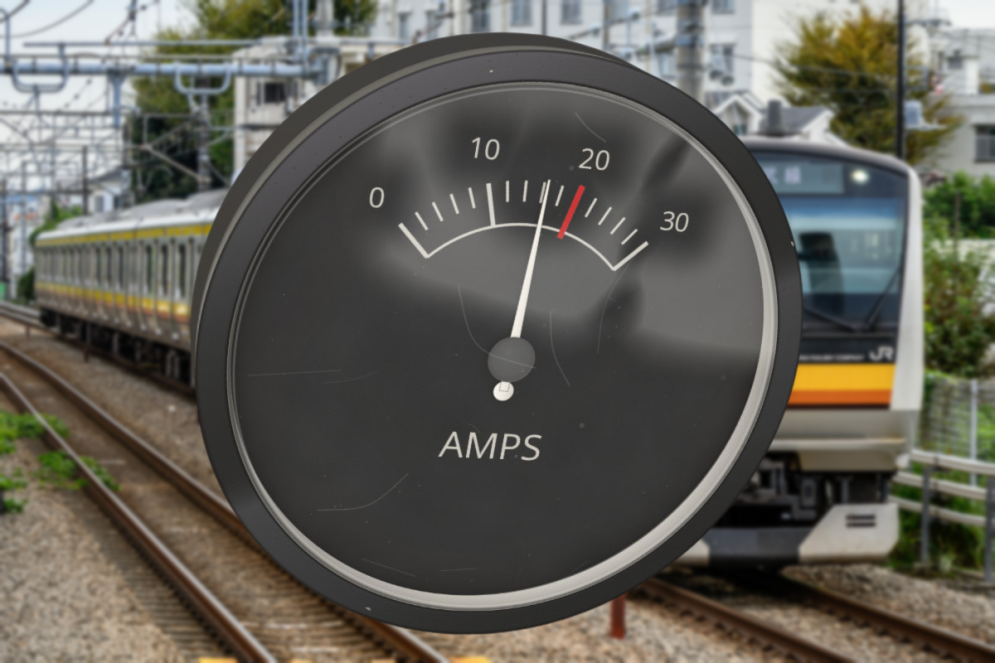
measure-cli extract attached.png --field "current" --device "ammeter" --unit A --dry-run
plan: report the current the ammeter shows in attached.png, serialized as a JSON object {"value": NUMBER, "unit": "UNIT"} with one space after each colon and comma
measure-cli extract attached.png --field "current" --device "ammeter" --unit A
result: {"value": 16, "unit": "A"}
